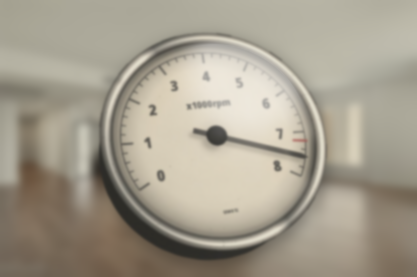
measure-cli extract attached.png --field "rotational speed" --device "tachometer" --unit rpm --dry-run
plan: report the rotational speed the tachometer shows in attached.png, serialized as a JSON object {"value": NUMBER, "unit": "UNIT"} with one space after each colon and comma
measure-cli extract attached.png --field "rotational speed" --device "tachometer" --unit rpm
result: {"value": 7600, "unit": "rpm"}
